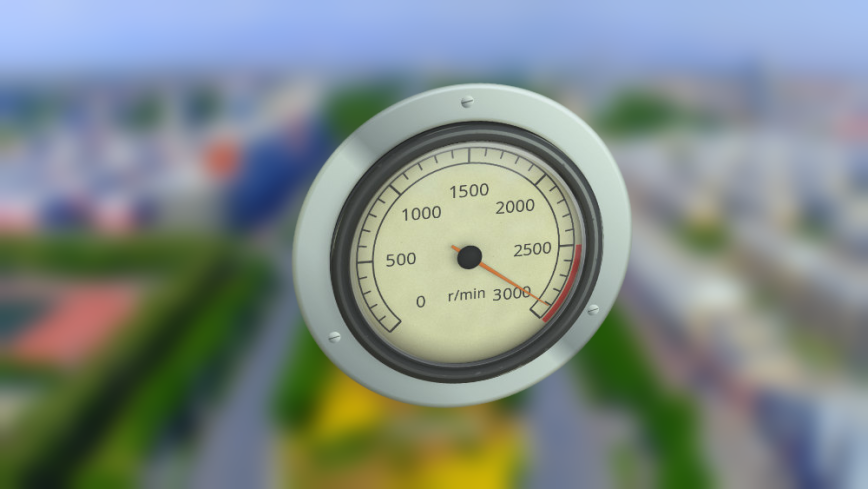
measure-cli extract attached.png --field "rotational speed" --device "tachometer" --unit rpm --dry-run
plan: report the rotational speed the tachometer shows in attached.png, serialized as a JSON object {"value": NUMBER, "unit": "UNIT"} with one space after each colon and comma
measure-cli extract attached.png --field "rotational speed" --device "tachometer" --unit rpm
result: {"value": 2900, "unit": "rpm"}
